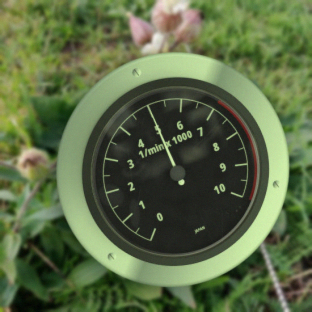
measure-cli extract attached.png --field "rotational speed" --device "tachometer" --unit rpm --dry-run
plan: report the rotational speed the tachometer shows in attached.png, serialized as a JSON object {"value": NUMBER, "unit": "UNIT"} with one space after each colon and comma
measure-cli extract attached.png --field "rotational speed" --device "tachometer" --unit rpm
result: {"value": 5000, "unit": "rpm"}
